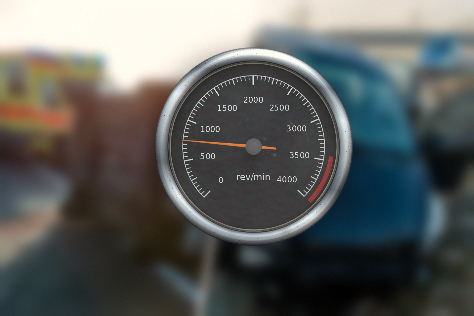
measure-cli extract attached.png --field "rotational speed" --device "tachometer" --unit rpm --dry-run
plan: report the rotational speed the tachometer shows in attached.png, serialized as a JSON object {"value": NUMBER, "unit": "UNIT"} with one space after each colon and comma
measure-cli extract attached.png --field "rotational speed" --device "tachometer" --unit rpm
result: {"value": 750, "unit": "rpm"}
